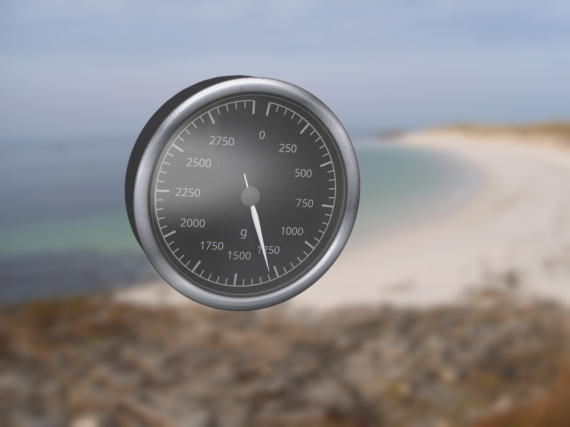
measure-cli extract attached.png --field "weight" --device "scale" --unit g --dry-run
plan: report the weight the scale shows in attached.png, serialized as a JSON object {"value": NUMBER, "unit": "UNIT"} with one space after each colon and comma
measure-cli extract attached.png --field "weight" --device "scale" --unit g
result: {"value": 1300, "unit": "g"}
